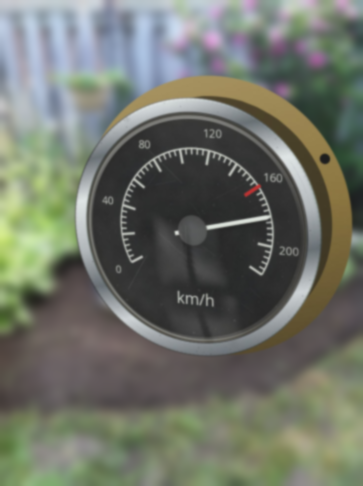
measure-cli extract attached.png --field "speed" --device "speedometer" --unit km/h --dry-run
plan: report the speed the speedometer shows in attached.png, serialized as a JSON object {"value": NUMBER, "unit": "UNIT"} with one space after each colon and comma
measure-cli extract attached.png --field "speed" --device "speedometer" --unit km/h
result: {"value": 180, "unit": "km/h"}
